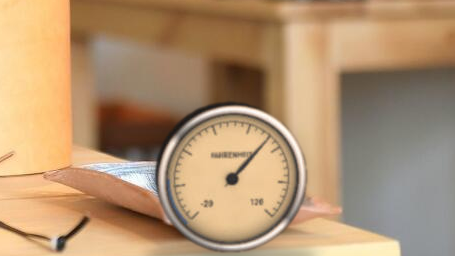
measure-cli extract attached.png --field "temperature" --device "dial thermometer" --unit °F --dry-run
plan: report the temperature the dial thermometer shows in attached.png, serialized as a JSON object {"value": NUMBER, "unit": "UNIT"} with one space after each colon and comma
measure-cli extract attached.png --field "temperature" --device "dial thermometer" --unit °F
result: {"value": 72, "unit": "°F"}
